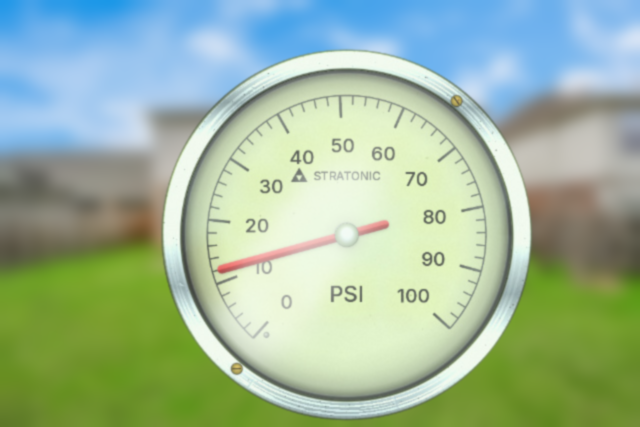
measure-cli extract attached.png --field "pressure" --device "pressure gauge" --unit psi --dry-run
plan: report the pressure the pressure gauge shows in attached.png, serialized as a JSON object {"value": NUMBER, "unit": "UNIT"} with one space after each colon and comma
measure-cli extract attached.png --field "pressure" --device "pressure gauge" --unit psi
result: {"value": 12, "unit": "psi"}
